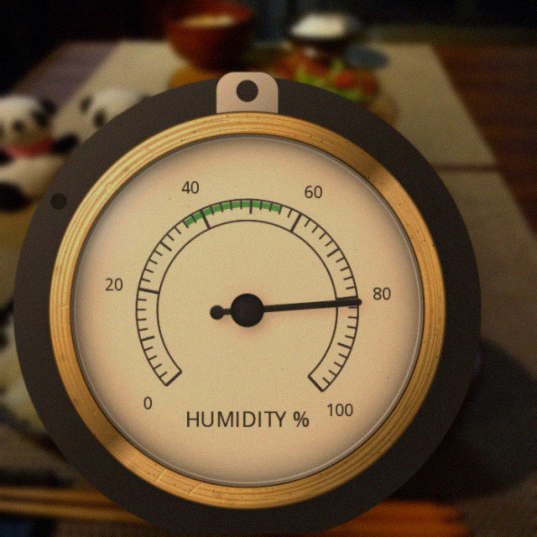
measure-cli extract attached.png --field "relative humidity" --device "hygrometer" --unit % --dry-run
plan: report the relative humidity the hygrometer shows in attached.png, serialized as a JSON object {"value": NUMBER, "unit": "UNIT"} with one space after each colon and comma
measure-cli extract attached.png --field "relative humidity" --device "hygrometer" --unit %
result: {"value": 81, "unit": "%"}
